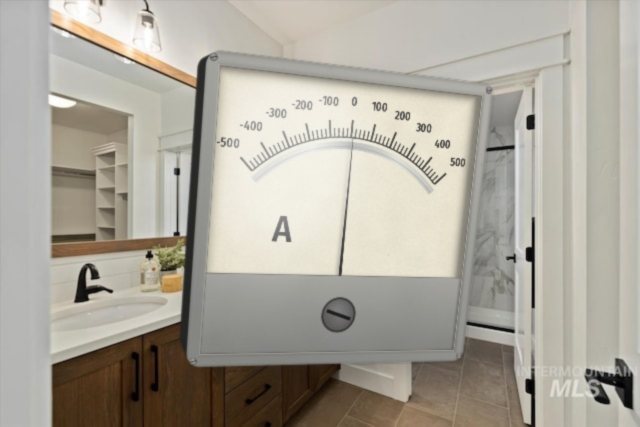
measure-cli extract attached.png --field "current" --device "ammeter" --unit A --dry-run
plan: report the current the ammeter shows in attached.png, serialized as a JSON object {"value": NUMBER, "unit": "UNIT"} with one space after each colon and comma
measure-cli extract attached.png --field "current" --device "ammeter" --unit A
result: {"value": 0, "unit": "A"}
